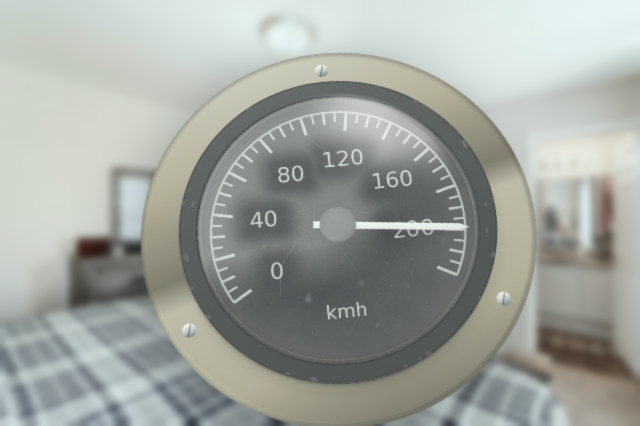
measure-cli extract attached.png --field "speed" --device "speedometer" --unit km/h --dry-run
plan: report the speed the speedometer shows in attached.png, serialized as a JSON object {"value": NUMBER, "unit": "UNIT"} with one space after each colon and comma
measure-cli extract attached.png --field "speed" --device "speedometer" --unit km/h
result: {"value": 200, "unit": "km/h"}
